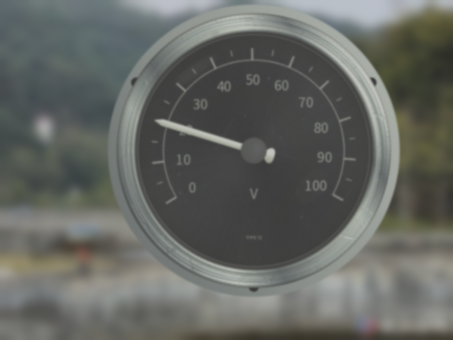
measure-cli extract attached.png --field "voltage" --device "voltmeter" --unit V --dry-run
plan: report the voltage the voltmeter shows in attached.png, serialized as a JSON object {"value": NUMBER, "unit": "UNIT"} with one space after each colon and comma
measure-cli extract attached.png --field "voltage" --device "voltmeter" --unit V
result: {"value": 20, "unit": "V"}
